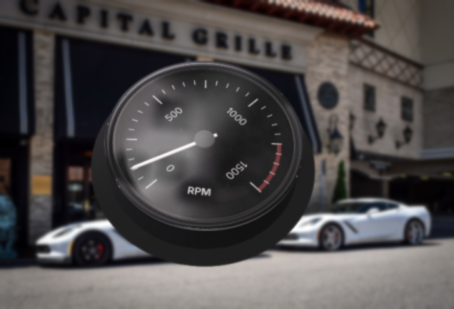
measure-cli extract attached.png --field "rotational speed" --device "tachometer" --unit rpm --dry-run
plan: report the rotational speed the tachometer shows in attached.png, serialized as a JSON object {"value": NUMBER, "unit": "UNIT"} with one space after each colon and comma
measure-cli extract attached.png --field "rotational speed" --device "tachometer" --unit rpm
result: {"value": 100, "unit": "rpm"}
